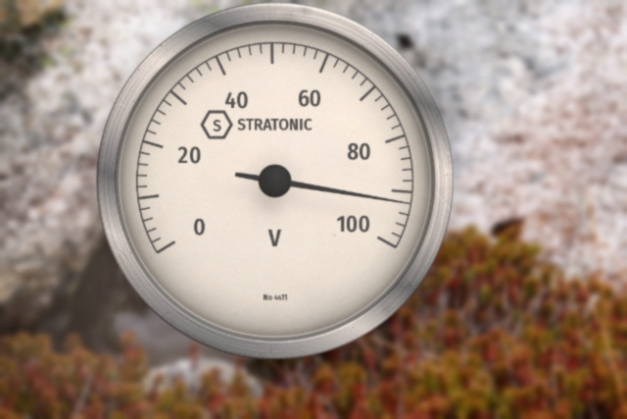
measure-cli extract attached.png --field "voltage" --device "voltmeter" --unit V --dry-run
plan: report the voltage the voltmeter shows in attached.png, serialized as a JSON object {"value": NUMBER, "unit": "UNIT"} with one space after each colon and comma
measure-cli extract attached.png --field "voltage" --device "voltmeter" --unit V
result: {"value": 92, "unit": "V"}
